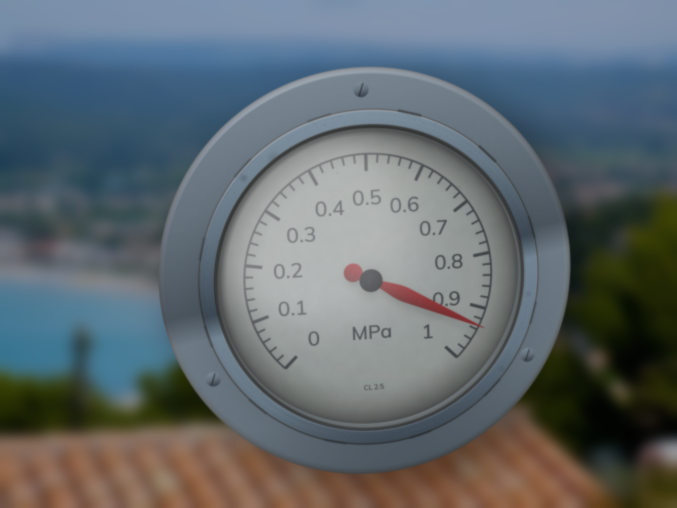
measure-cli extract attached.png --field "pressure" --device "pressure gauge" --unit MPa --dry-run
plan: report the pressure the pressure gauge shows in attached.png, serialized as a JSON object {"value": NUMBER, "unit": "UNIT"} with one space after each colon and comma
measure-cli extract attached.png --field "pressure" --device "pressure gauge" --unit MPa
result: {"value": 0.93, "unit": "MPa"}
